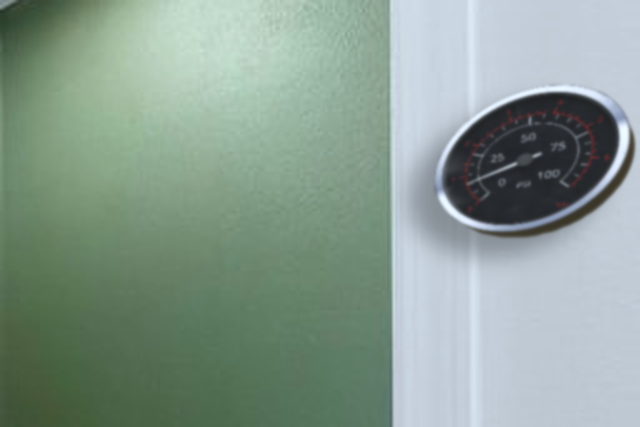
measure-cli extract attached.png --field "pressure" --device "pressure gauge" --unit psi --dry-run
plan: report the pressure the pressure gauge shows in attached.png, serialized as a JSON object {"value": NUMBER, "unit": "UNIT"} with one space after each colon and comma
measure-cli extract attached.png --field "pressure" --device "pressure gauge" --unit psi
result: {"value": 10, "unit": "psi"}
